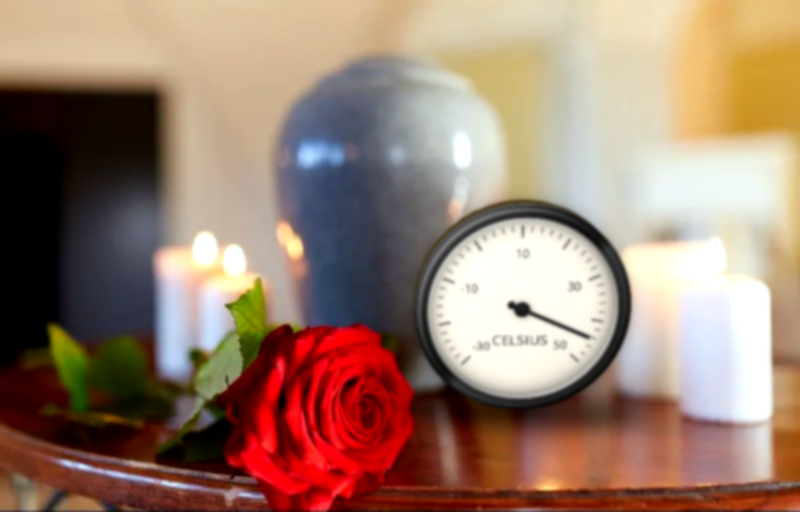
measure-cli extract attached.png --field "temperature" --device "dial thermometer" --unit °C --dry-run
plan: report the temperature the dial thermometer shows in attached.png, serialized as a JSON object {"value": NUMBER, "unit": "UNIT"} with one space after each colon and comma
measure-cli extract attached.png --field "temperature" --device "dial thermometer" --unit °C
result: {"value": 44, "unit": "°C"}
